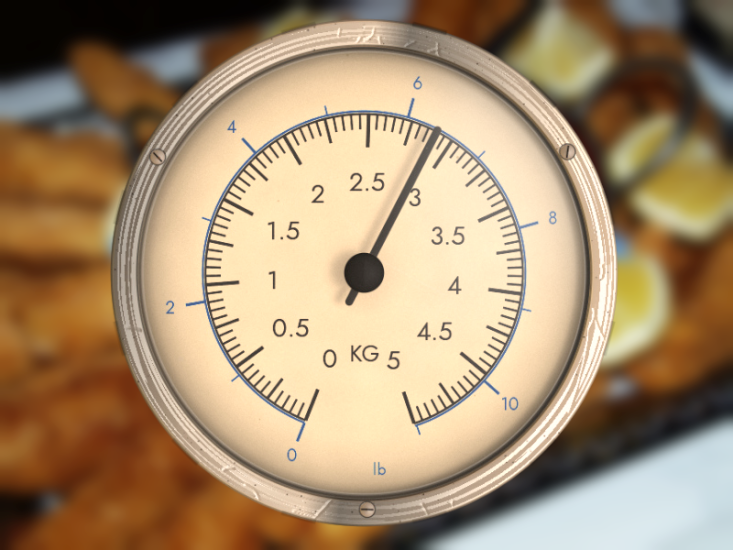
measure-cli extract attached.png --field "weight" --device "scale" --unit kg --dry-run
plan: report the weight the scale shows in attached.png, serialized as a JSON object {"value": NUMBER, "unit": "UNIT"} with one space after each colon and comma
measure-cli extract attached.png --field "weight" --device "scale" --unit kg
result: {"value": 2.9, "unit": "kg"}
